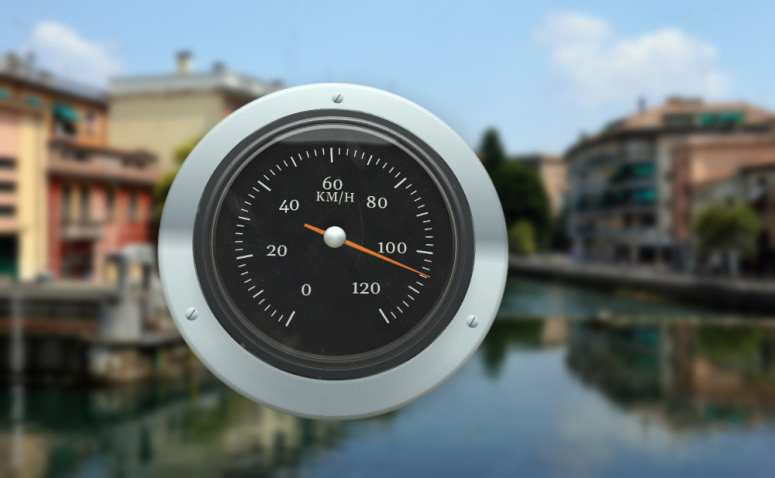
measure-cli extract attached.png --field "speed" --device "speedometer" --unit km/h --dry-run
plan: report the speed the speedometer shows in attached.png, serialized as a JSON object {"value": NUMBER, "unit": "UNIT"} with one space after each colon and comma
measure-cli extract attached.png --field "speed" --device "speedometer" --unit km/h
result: {"value": 106, "unit": "km/h"}
